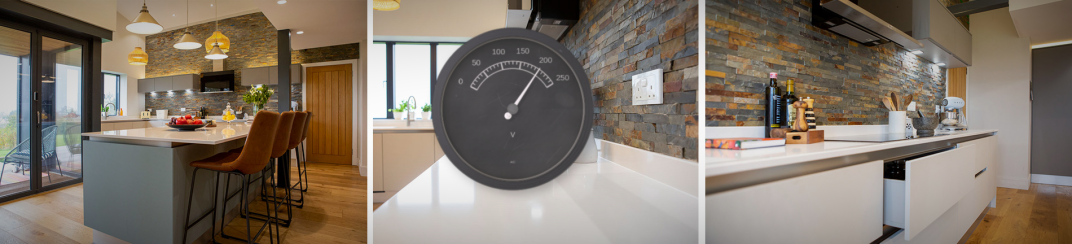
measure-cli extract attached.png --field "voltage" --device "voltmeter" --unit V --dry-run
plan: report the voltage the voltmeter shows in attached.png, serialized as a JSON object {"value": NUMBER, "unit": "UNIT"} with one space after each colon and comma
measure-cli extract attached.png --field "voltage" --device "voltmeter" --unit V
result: {"value": 200, "unit": "V"}
